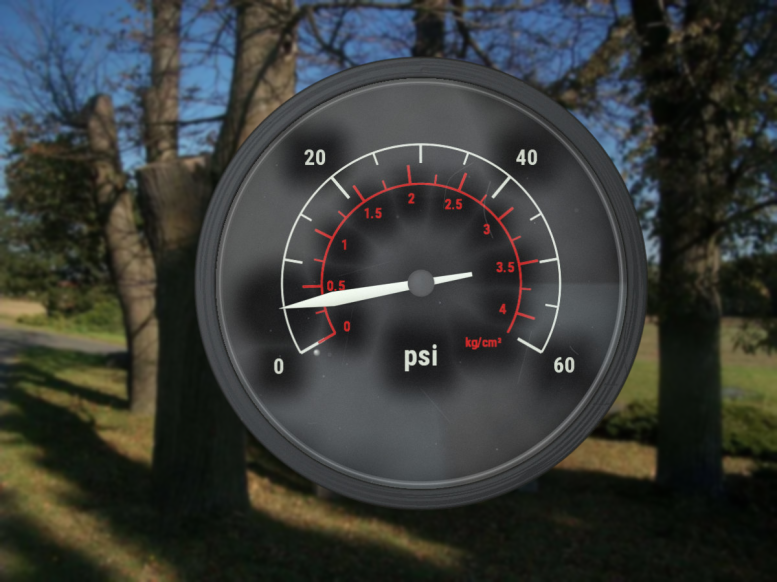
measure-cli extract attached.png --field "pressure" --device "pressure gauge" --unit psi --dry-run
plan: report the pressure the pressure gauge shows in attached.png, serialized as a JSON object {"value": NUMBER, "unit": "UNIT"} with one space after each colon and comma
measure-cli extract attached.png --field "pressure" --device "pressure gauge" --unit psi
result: {"value": 5, "unit": "psi"}
